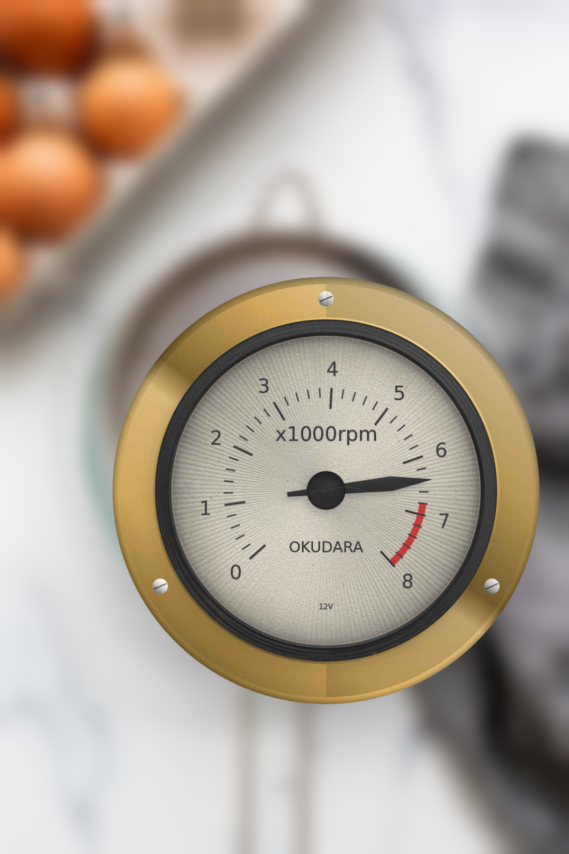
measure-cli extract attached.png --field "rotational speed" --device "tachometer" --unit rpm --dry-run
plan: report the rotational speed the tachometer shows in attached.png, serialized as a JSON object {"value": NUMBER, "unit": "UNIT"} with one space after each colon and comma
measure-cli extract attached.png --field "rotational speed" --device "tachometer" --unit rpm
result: {"value": 6400, "unit": "rpm"}
